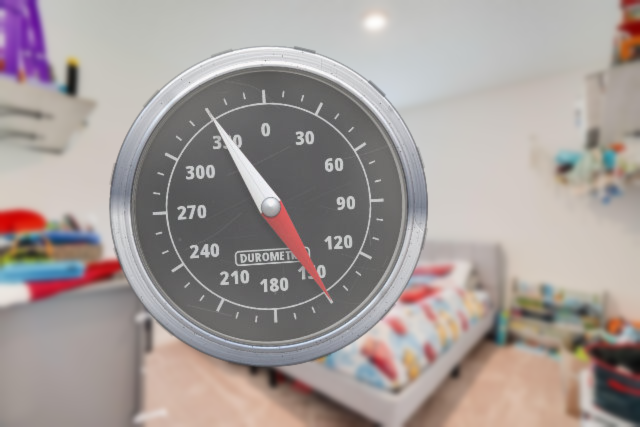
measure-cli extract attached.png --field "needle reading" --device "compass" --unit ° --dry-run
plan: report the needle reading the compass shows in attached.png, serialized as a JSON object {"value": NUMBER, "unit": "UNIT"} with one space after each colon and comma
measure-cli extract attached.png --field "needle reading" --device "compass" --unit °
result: {"value": 150, "unit": "°"}
